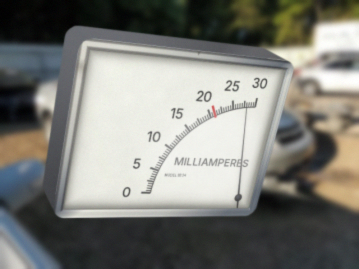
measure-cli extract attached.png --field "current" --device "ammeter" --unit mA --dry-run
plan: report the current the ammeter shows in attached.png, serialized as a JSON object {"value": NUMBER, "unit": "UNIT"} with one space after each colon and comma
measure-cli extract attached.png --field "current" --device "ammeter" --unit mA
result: {"value": 27.5, "unit": "mA"}
